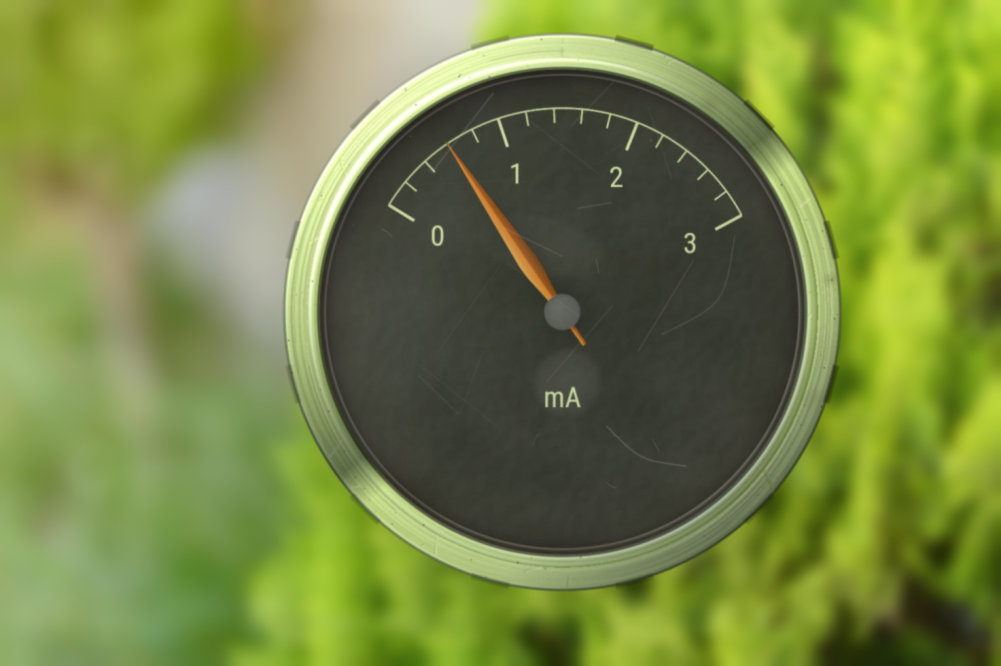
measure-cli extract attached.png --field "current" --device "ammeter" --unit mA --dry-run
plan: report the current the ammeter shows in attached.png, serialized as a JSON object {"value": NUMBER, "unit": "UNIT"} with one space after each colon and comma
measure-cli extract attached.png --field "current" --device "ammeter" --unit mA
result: {"value": 0.6, "unit": "mA"}
